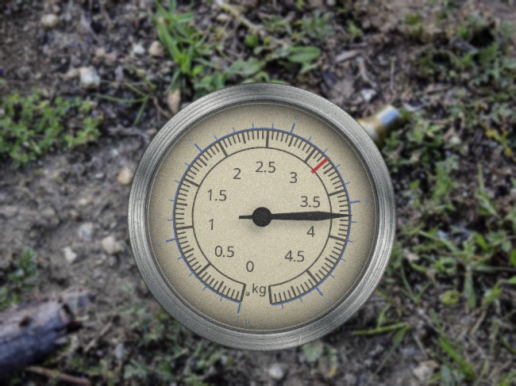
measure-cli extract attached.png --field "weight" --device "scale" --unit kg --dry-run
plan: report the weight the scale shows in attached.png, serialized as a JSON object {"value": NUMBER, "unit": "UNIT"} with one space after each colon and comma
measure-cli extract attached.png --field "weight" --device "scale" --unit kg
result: {"value": 3.75, "unit": "kg"}
